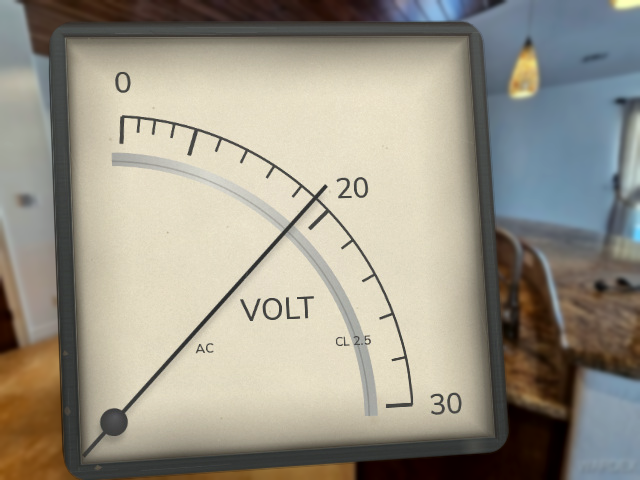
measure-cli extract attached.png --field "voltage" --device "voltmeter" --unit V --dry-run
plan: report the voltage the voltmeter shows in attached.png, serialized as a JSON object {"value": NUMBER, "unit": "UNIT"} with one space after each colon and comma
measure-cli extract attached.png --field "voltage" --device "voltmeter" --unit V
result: {"value": 19, "unit": "V"}
